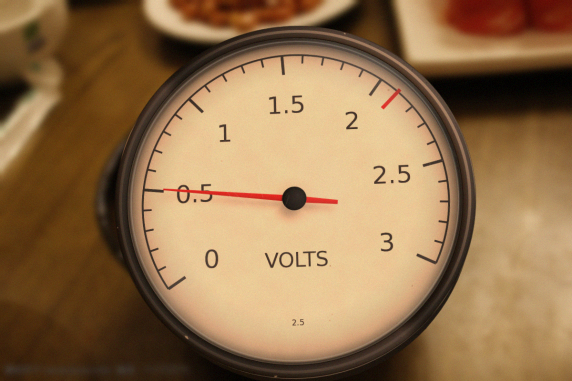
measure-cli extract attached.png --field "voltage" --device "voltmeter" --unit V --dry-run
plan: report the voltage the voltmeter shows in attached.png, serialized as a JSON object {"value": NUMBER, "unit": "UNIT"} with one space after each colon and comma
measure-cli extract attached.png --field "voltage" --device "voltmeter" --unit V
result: {"value": 0.5, "unit": "V"}
